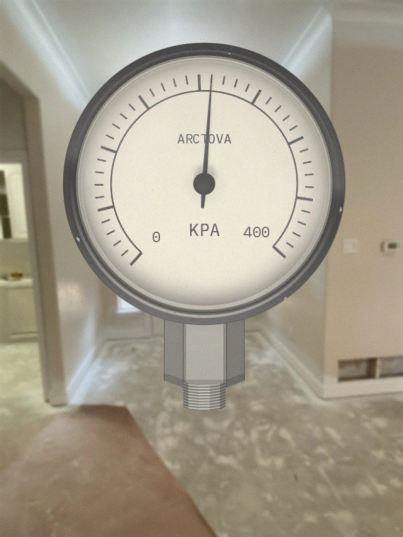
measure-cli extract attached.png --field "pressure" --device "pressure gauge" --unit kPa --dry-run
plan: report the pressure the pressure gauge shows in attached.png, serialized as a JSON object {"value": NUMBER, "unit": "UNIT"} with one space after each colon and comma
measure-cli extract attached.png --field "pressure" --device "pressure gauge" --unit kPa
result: {"value": 210, "unit": "kPa"}
